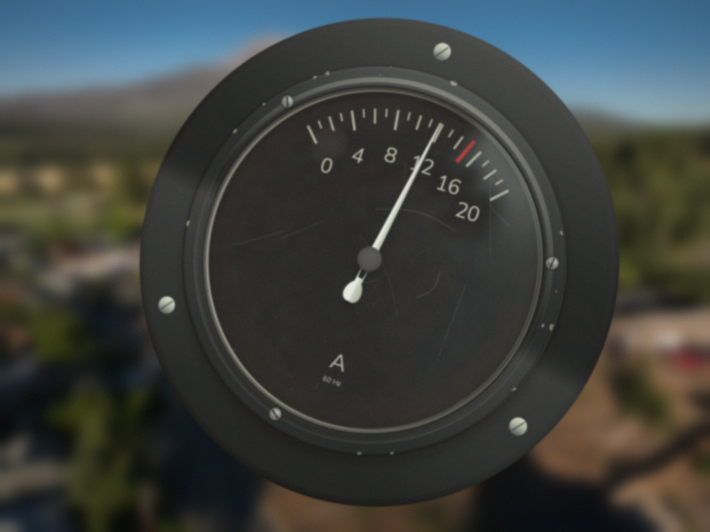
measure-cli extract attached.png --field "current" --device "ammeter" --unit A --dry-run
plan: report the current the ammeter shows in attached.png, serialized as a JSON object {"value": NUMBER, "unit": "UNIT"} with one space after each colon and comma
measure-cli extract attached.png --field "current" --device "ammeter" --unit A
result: {"value": 12, "unit": "A"}
